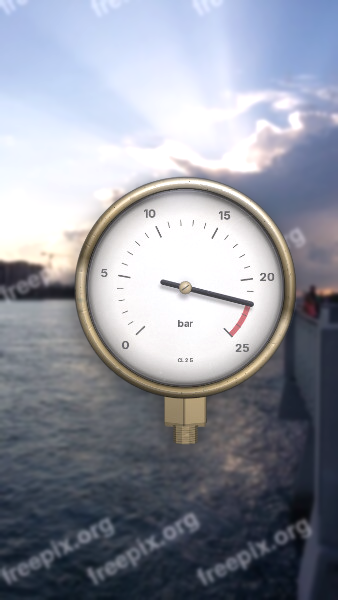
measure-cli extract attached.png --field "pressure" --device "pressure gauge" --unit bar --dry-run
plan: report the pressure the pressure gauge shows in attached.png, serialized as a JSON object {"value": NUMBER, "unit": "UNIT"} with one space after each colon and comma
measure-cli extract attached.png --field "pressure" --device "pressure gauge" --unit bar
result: {"value": 22, "unit": "bar"}
